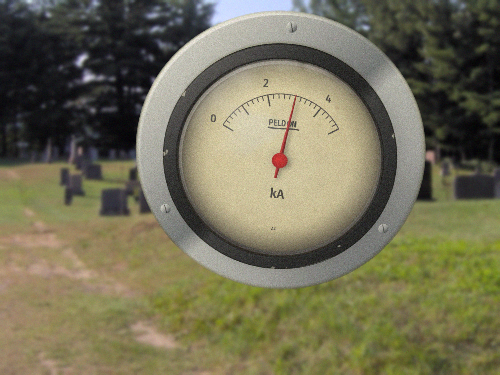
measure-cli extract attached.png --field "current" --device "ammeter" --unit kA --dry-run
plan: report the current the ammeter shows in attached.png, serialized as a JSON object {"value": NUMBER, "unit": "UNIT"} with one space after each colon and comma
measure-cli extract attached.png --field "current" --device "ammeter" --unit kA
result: {"value": 3, "unit": "kA"}
